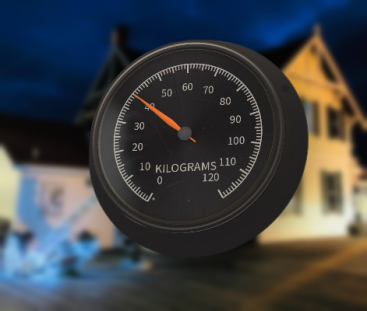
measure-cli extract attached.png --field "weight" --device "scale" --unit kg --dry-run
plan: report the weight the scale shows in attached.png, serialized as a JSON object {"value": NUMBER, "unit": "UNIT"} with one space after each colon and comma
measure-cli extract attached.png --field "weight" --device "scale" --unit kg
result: {"value": 40, "unit": "kg"}
